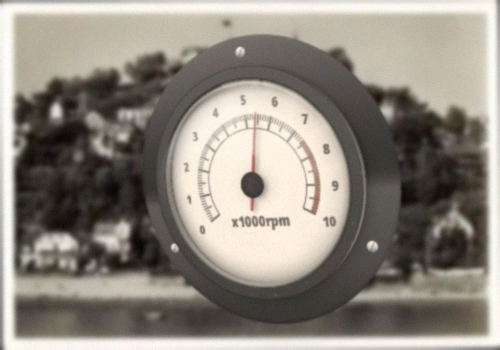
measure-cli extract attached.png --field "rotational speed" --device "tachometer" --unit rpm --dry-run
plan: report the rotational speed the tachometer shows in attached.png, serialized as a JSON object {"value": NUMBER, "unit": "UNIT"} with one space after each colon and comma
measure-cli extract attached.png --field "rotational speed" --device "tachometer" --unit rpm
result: {"value": 5500, "unit": "rpm"}
